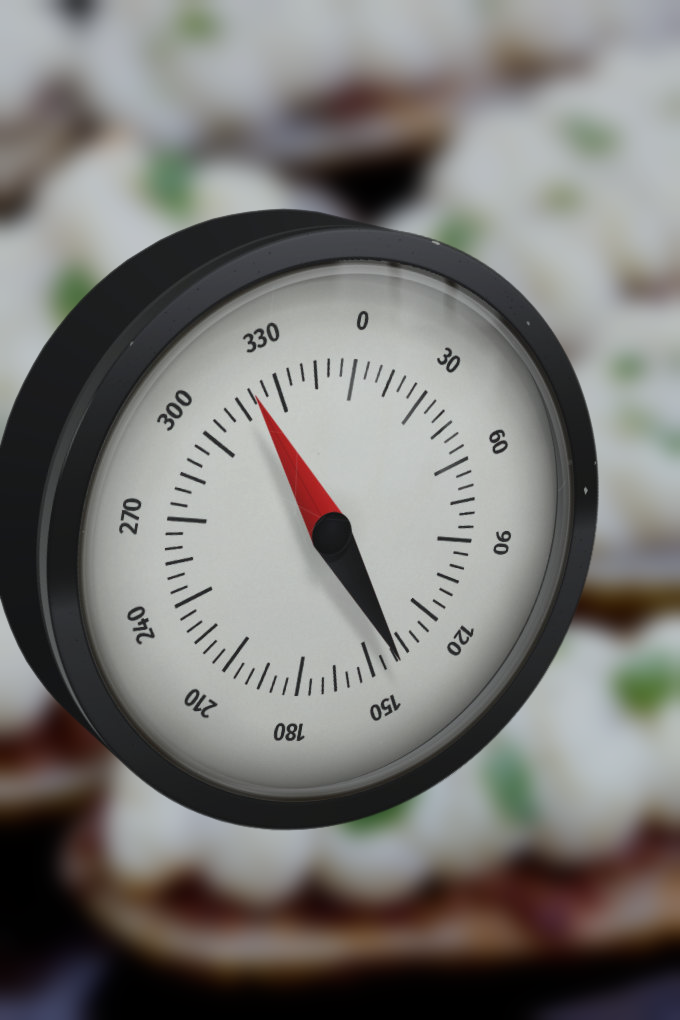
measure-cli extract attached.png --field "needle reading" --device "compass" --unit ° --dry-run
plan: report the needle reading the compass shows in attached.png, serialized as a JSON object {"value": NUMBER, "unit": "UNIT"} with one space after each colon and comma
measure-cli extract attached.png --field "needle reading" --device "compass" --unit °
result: {"value": 320, "unit": "°"}
